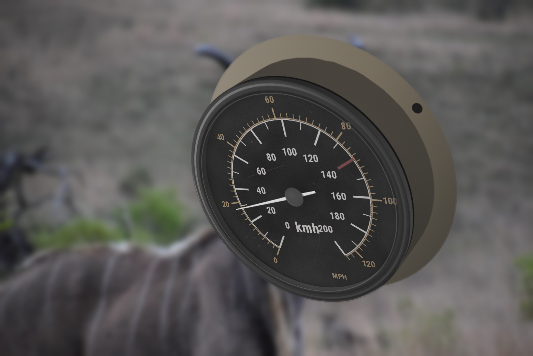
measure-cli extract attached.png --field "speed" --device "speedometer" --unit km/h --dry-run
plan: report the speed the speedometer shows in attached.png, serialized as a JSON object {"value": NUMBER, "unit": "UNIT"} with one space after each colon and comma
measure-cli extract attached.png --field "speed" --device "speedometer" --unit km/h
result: {"value": 30, "unit": "km/h"}
